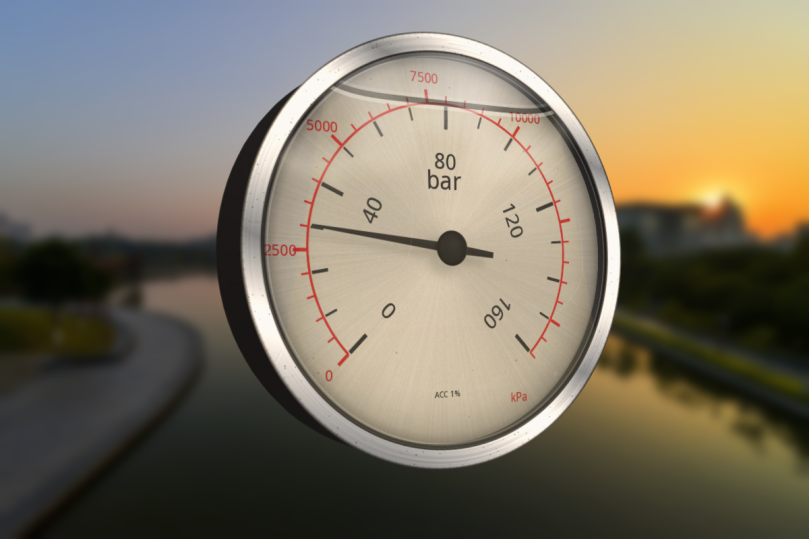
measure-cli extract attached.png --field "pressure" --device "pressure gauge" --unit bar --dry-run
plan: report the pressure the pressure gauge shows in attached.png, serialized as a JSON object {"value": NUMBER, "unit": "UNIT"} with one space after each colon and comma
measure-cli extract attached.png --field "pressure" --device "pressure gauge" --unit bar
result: {"value": 30, "unit": "bar"}
